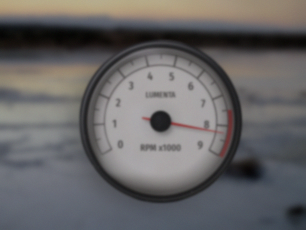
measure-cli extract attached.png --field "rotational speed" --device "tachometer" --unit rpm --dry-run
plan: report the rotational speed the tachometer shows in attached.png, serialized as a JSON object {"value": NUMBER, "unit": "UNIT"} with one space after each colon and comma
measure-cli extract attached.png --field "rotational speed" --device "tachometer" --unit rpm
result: {"value": 8250, "unit": "rpm"}
